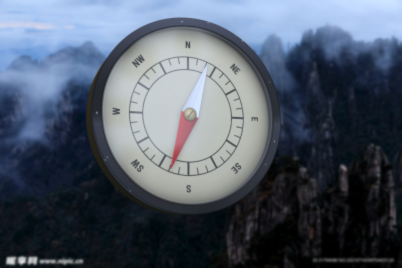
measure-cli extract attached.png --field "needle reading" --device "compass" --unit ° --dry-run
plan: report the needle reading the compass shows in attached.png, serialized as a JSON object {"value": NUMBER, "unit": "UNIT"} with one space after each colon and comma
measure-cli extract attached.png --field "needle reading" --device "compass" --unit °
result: {"value": 200, "unit": "°"}
